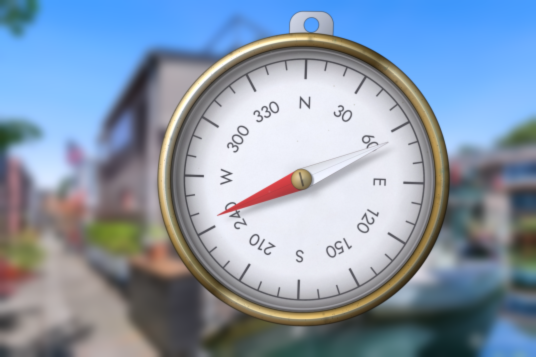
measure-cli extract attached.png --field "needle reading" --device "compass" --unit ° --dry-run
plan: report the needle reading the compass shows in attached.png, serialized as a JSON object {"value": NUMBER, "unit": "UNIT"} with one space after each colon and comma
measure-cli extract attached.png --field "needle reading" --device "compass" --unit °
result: {"value": 245, "unit": "°"}
